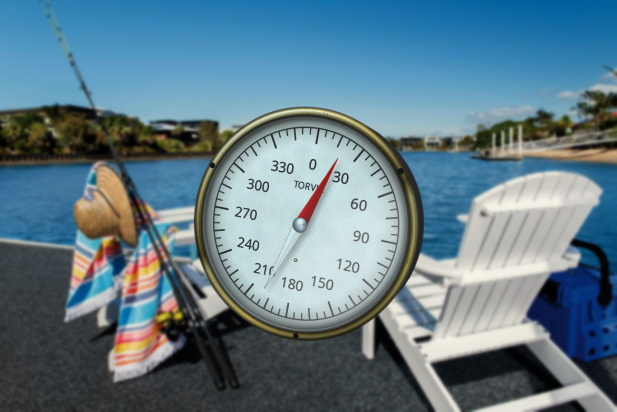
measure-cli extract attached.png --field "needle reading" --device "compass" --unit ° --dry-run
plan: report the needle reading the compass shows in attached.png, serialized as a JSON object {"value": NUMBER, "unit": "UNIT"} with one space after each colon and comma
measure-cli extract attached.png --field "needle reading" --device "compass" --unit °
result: {"value": 20, "unit": "°"}
